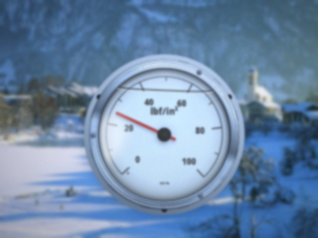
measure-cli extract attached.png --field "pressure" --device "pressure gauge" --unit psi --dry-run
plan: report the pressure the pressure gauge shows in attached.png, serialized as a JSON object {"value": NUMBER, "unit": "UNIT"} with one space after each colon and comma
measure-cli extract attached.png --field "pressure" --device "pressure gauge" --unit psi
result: {"value": 25, "unit": "psi"}
